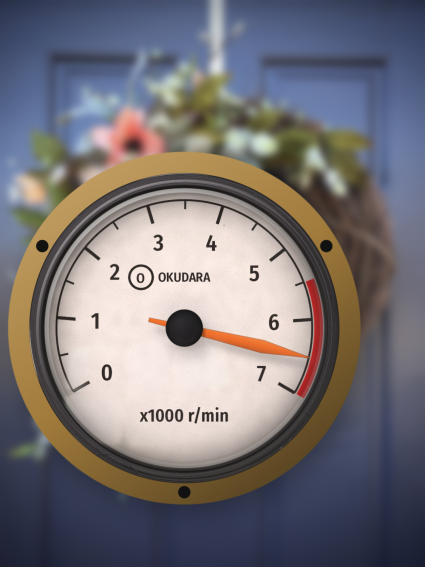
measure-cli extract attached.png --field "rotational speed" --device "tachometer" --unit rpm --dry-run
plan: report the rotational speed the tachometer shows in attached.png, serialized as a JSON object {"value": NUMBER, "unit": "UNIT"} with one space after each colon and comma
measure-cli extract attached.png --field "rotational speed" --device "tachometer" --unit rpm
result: {"value": 6500, "unit": "rpm"}
